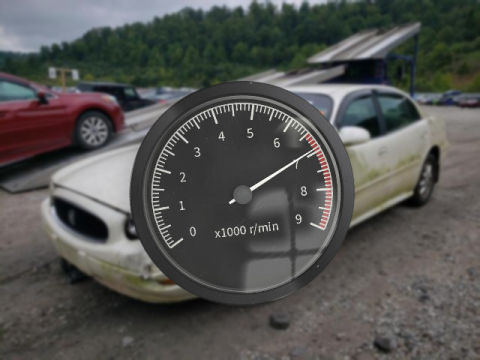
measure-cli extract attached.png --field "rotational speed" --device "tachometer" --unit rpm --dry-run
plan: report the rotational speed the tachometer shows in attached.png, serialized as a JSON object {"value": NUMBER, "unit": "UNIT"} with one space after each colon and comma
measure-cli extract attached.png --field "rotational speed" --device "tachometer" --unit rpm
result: {"value": 6900, "unit": "rpm"}
